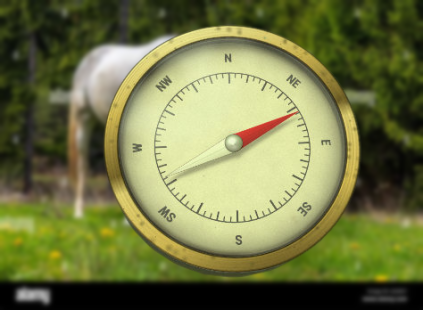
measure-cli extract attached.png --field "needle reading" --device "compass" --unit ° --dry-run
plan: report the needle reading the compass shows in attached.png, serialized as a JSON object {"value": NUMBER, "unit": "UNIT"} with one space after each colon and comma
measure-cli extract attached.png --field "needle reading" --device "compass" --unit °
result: {"value": 65, "unit": "°"}
